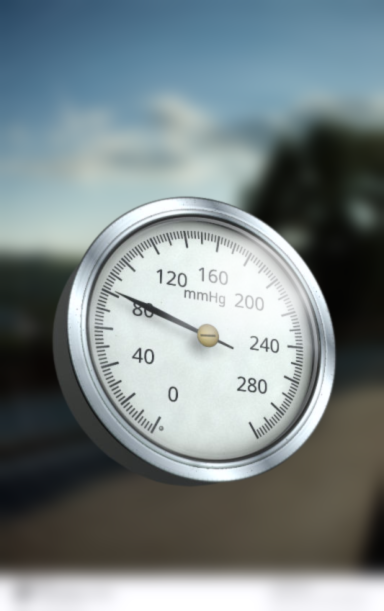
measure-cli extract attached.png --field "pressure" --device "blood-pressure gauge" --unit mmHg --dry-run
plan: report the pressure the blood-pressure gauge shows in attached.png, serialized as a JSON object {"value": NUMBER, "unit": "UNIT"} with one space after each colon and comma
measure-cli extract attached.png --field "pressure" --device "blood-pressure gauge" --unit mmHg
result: {"value": 80, "unit": "mmHg"}
